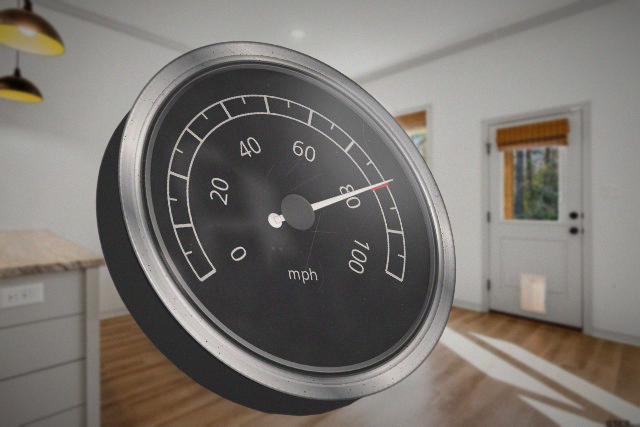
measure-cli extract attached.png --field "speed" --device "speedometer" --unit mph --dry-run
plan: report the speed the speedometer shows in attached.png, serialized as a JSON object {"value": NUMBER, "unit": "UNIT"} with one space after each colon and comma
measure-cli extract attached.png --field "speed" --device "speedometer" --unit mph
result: {"value": 80, "unit": "mph"}
